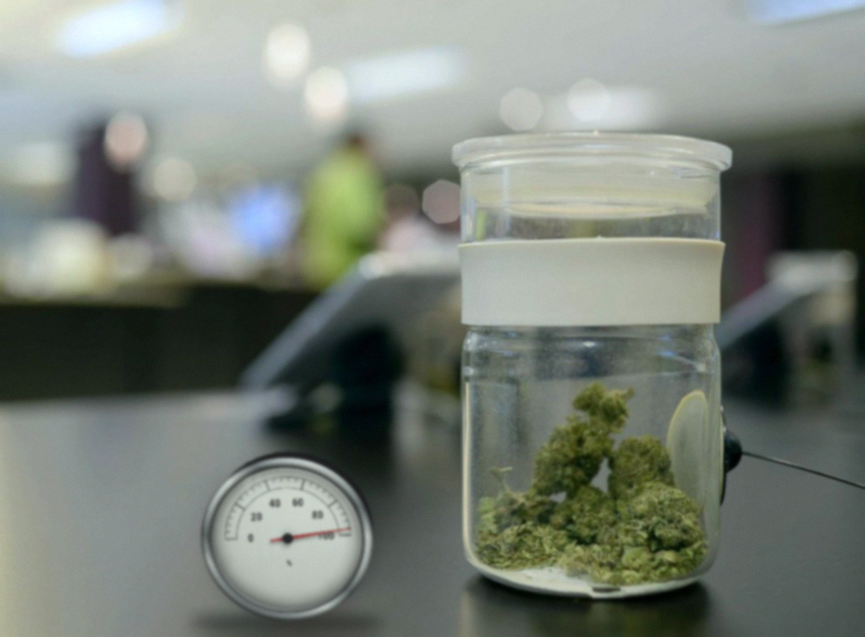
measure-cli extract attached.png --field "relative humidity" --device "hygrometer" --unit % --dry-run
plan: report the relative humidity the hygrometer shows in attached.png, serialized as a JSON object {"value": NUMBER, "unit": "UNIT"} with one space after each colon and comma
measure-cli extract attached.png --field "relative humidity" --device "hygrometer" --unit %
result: {"value": 96, "unit": "%"}
